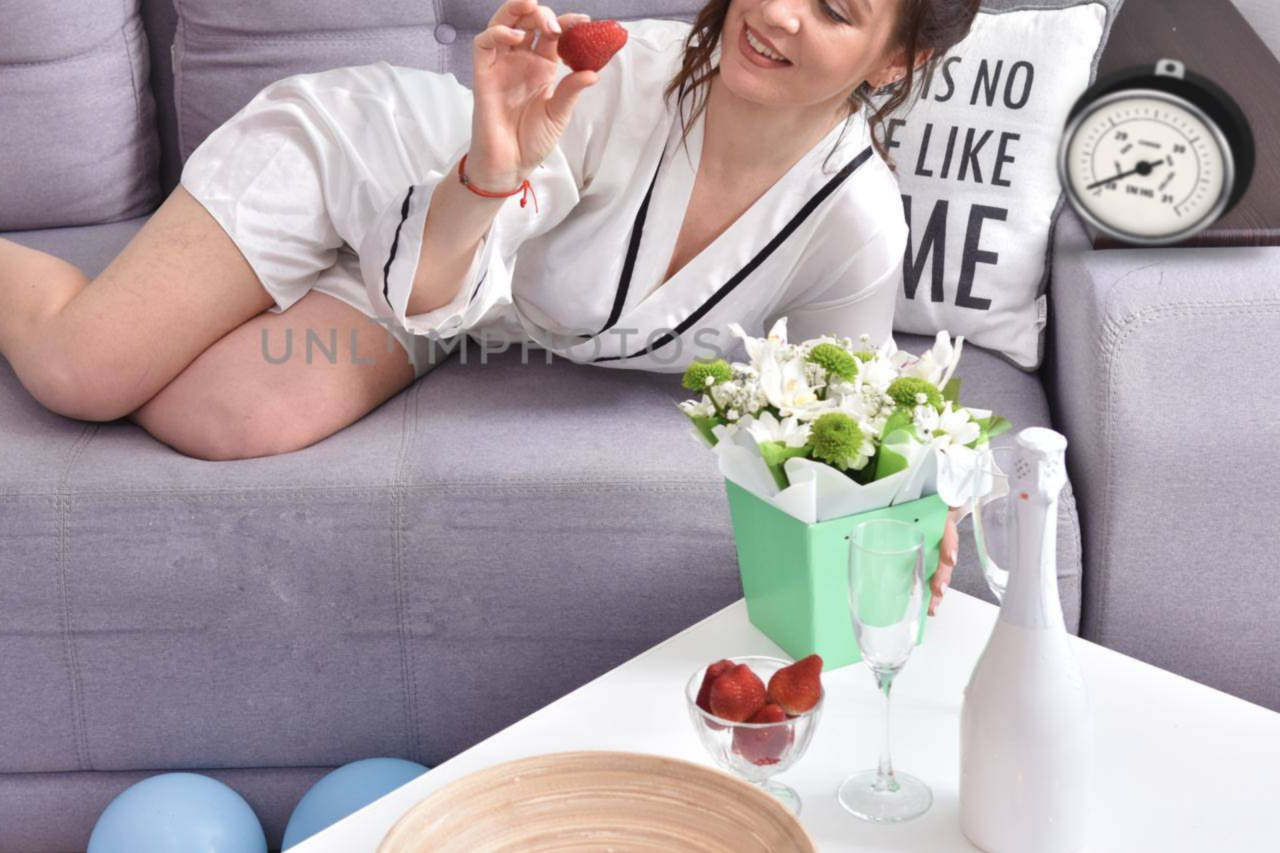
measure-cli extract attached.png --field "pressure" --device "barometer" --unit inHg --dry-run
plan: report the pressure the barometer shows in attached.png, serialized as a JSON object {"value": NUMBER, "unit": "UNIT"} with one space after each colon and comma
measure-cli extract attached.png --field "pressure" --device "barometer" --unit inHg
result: {"value": 28.1, "unit": "inHg"}
